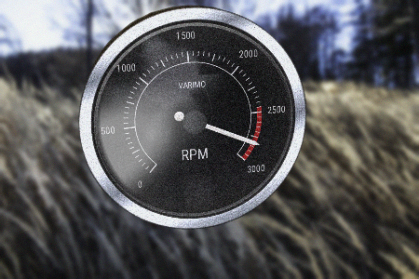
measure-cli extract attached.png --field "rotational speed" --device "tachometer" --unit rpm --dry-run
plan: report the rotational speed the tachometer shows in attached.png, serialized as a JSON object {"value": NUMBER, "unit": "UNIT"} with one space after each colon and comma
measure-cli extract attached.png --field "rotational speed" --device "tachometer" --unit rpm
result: {"value": 2800, "unit": "rpm"}
